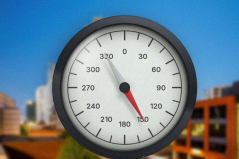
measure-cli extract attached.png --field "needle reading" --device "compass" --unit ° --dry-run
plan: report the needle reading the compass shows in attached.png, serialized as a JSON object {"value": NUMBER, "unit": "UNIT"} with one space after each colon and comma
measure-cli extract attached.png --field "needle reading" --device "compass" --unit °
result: {"value": 150, "unit": "°"}
